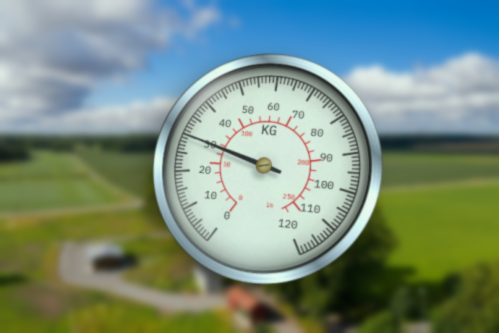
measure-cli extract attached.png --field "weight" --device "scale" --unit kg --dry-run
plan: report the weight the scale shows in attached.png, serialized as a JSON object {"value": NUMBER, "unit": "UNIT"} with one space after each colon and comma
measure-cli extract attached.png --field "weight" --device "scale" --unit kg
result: {"value": 30, "unit": "kg"}
